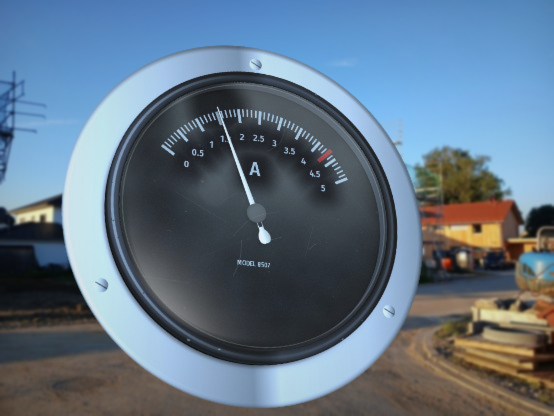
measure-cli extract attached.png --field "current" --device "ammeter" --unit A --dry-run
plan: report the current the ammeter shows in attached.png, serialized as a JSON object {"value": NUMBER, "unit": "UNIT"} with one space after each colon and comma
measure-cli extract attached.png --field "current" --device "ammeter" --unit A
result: {"value": 1.5, "unit": "A"}
